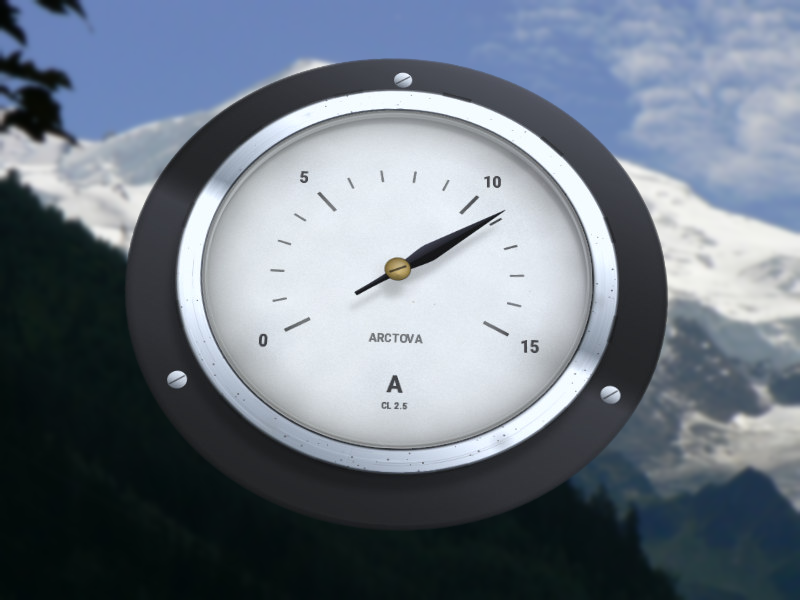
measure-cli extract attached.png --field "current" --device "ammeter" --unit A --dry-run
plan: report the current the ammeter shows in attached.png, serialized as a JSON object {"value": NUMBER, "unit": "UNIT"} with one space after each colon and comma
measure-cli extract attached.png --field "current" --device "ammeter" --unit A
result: {"value": 11, "unit": "A"}
